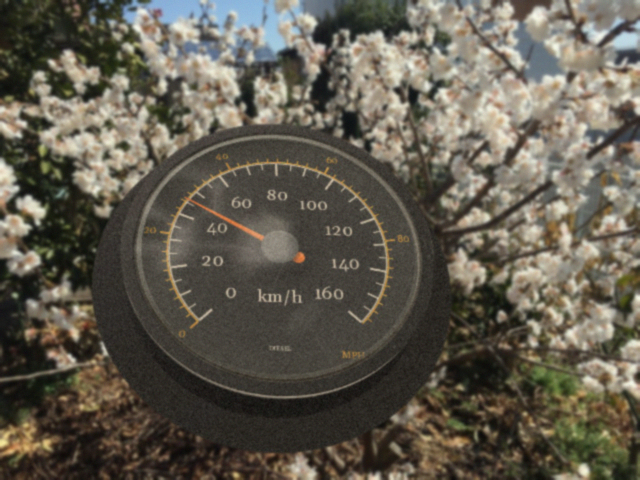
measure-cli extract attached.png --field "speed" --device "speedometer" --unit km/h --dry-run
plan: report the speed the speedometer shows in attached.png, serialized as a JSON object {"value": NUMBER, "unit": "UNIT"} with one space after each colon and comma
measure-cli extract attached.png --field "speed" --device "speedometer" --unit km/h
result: {"value": 45, "unit": "km/h"}
